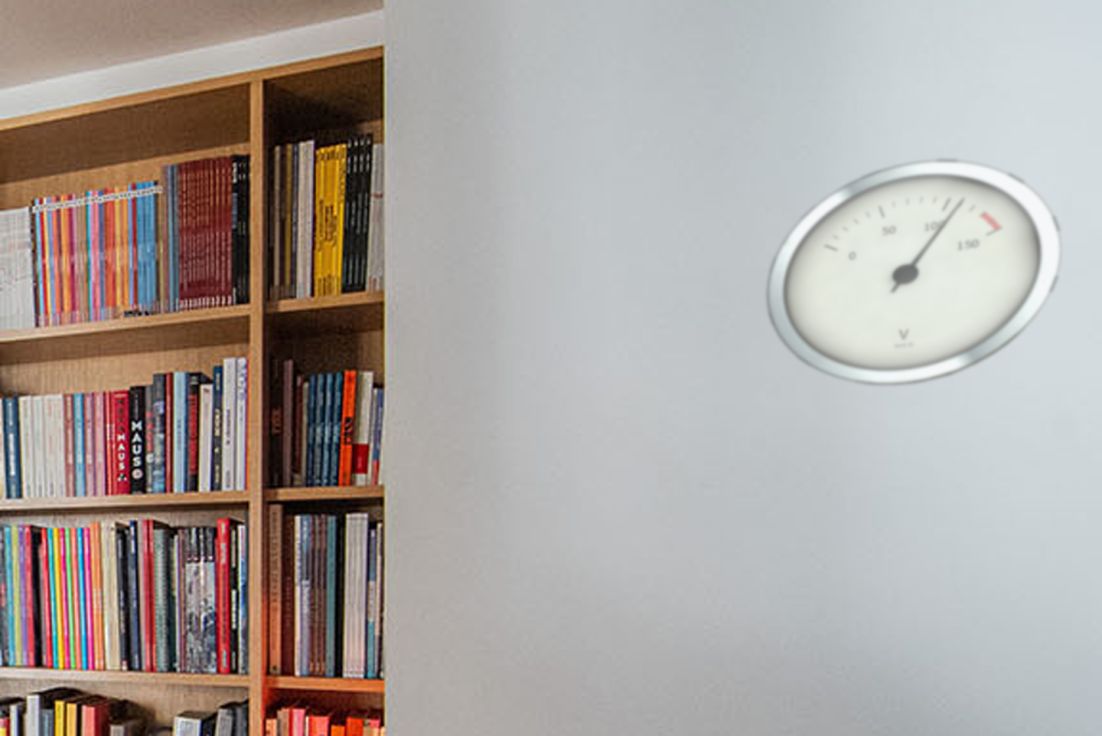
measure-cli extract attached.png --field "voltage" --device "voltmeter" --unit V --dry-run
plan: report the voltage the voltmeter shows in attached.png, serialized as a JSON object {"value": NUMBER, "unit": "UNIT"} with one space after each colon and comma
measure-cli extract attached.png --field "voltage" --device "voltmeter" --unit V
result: {"value": 110, "unit": "V"}
